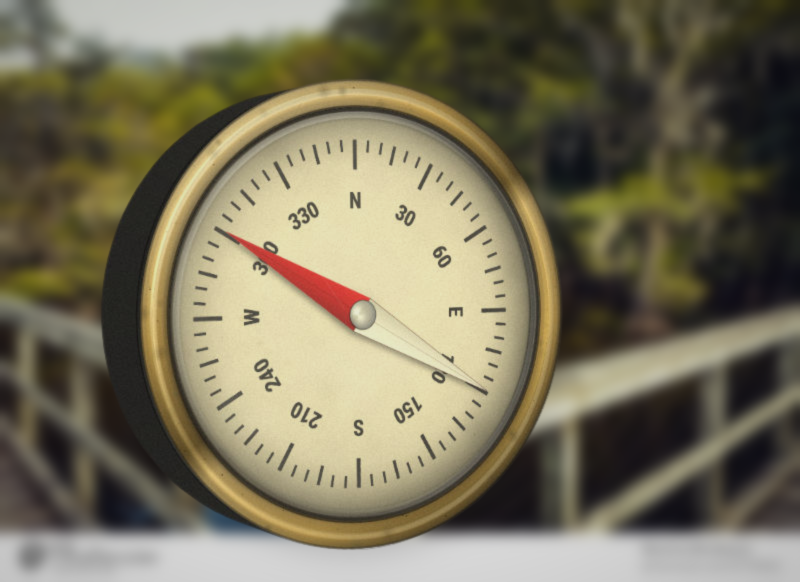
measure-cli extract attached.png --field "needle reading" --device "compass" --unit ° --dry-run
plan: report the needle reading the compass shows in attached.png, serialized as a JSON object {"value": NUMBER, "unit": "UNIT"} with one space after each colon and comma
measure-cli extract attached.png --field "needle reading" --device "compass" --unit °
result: {"value": 300, "unit": "°"}
